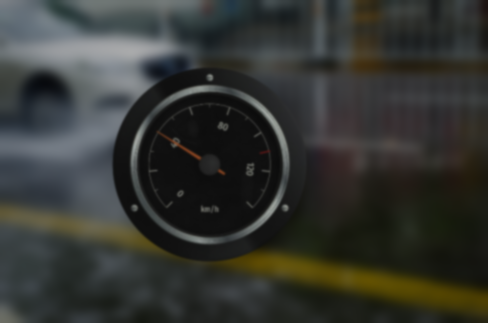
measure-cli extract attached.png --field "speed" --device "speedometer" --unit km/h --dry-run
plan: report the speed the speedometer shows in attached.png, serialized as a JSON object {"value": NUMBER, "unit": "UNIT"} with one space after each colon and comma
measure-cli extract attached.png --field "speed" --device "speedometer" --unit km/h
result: {"value": 40, "unit": "km/h"}
